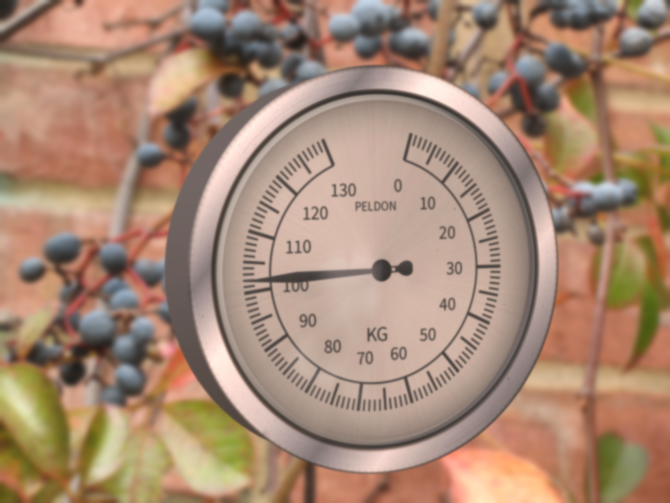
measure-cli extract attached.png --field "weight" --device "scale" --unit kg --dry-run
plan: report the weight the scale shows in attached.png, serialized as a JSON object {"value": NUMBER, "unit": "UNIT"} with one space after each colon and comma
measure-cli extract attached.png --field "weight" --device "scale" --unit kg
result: {"value": 102, "unit": "kg"}
